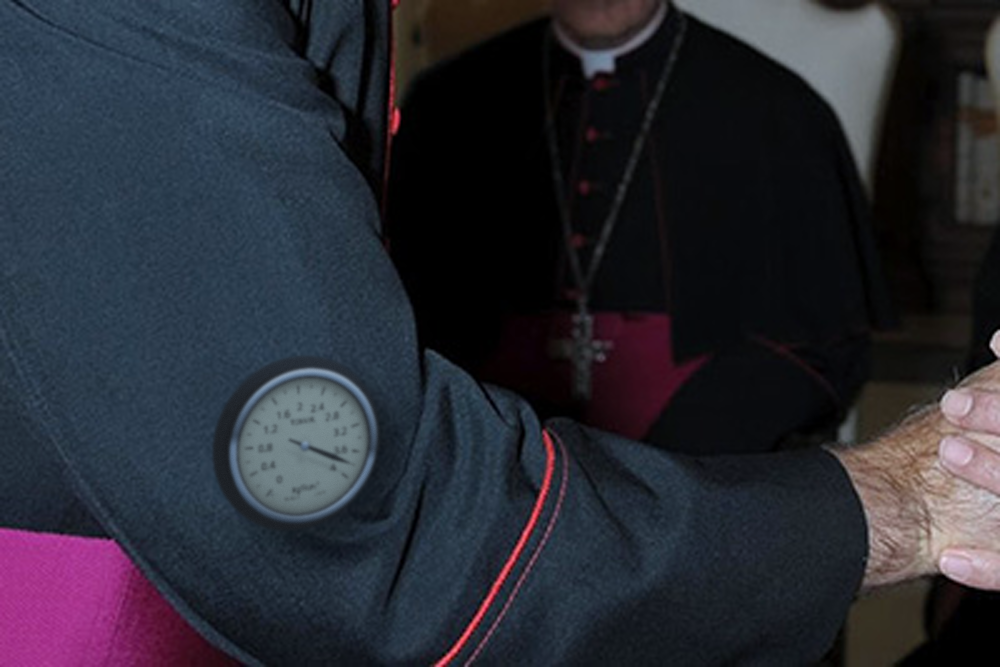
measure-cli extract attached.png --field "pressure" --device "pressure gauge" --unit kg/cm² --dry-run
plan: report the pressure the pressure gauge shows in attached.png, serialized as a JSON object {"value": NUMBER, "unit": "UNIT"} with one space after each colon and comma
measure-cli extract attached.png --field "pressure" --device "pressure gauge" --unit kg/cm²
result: {"value": 3.8, "unit": "kg/cm²"}
